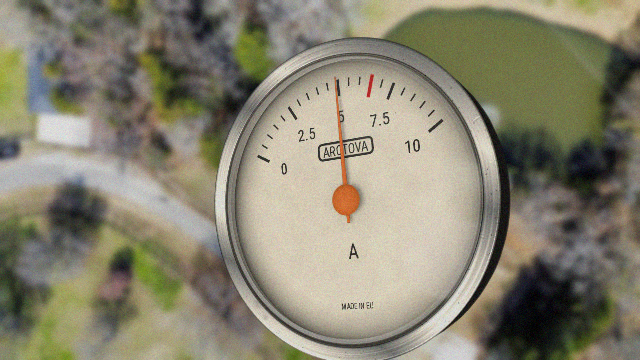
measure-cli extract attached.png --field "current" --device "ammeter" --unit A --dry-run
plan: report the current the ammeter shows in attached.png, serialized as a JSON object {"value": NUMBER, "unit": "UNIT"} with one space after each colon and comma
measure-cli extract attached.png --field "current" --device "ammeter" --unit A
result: {"value": 5, "unit": "A"}
